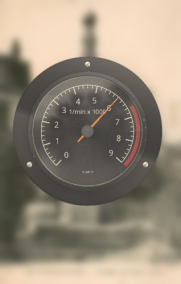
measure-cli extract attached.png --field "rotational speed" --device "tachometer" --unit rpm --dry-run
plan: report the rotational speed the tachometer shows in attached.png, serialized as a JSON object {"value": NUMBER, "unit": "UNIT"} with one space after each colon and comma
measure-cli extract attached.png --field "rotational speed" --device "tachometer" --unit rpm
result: {"value": 6000, "unit": "rpm"}
